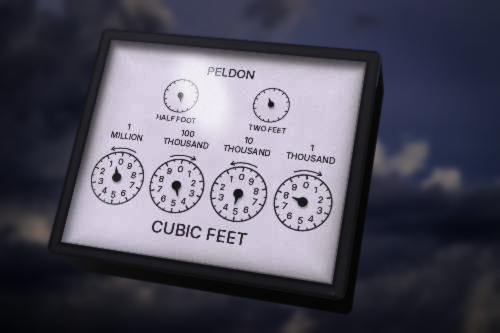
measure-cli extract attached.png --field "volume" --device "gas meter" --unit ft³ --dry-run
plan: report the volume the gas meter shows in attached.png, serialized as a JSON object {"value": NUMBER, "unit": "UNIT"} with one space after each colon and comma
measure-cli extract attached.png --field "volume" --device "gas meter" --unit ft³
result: {"value": 44800, "unit": "ft³"}
